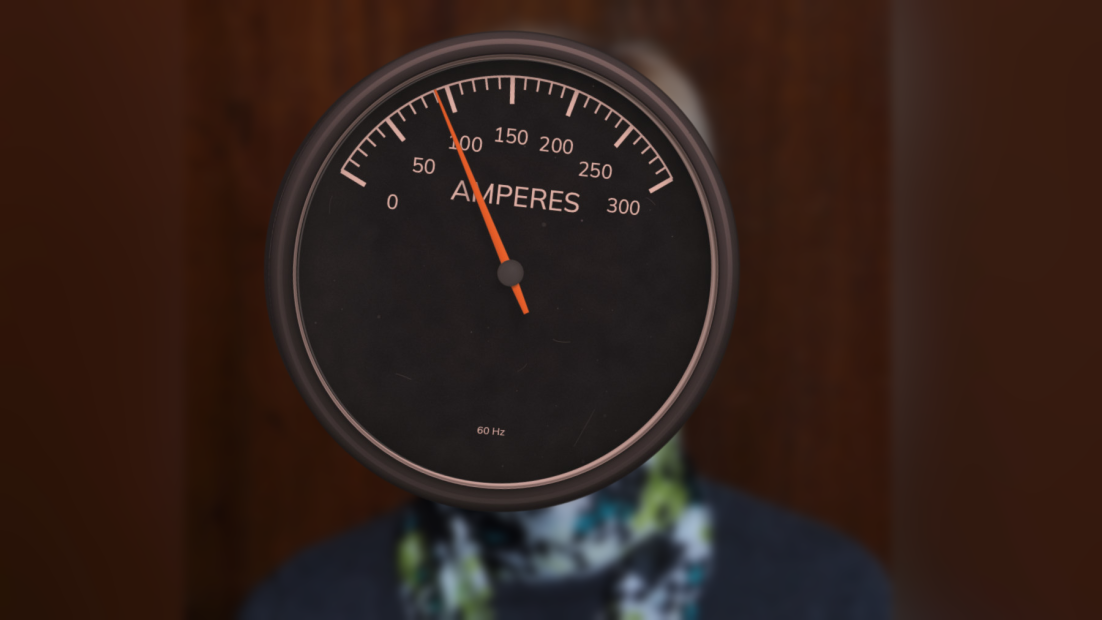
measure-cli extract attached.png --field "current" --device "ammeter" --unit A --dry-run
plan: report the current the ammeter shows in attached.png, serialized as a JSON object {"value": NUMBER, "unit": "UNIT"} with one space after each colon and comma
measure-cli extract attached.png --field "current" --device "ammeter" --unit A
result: {"value": 90, "unit": "A"}
